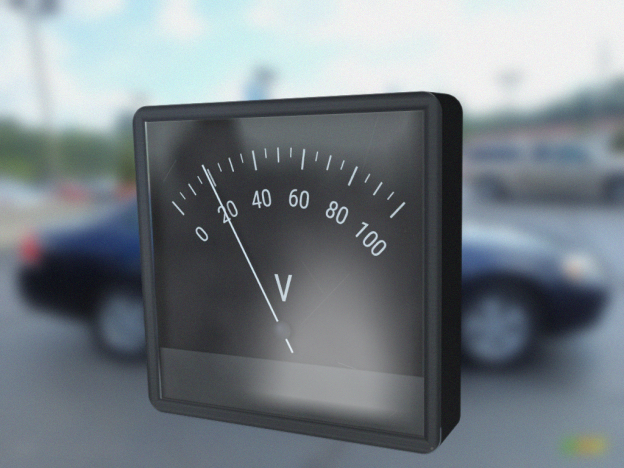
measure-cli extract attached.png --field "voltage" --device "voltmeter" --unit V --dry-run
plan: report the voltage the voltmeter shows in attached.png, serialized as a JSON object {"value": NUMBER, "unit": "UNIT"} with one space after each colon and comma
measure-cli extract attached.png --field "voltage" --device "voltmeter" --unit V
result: {"value": 20, "unit": "V"}
